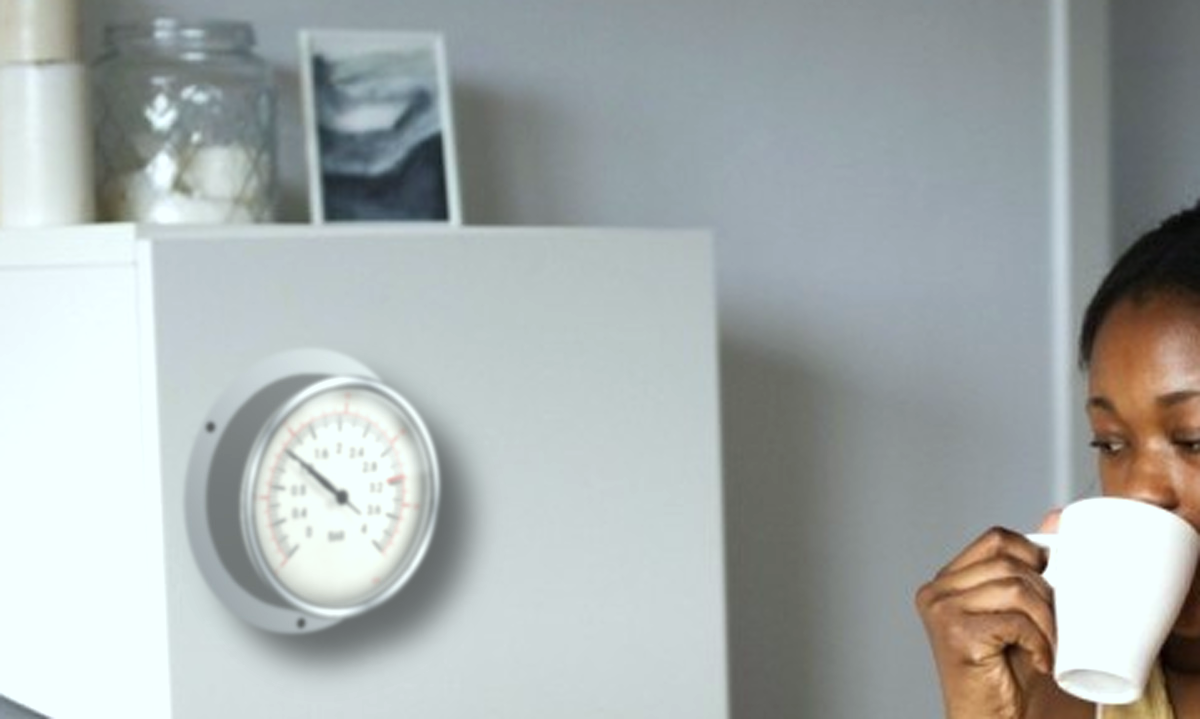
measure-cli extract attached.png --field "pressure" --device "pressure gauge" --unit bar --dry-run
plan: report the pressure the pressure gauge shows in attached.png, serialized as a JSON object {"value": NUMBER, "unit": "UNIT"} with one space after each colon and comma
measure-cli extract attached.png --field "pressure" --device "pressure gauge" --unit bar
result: {"value": 1.2, "unit": "bar"}
